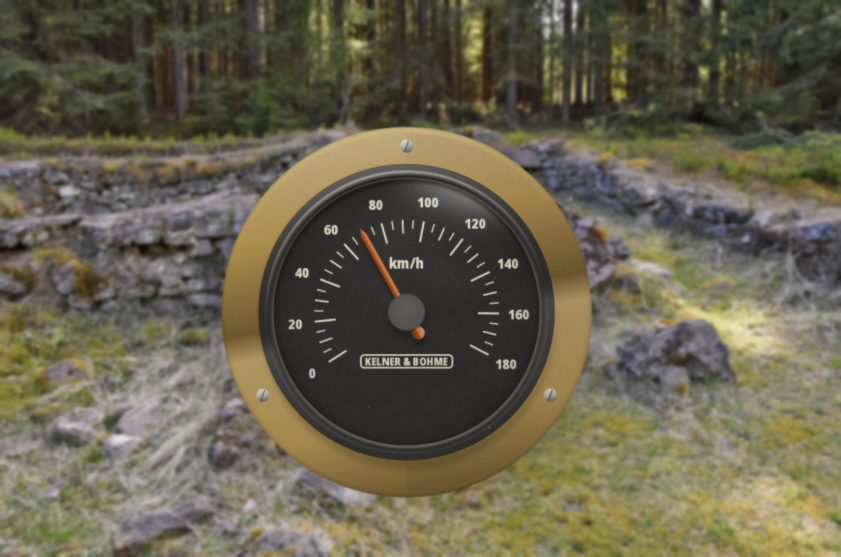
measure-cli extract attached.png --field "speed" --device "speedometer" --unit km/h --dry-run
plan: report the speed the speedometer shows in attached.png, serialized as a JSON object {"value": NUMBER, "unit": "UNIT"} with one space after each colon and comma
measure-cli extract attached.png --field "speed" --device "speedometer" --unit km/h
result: {"value": 70, "unit": "km/h"}
